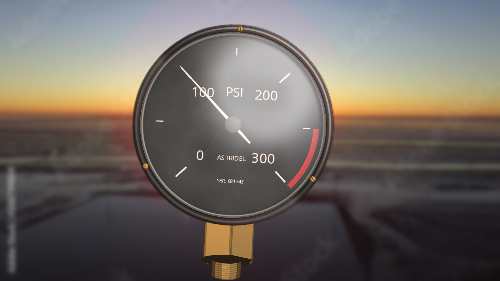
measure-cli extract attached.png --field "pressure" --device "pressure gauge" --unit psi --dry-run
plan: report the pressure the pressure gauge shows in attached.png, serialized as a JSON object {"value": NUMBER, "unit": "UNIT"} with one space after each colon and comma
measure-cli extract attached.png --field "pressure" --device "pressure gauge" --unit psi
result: {"value": 100, "unit": "psi"}
